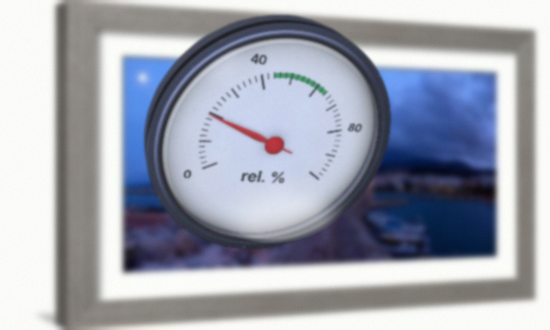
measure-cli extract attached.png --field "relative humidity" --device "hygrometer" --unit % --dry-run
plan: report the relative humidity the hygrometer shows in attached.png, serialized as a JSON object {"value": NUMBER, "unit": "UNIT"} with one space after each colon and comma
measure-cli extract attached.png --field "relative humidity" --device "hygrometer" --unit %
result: {"value": 20, "unit": "%"}
